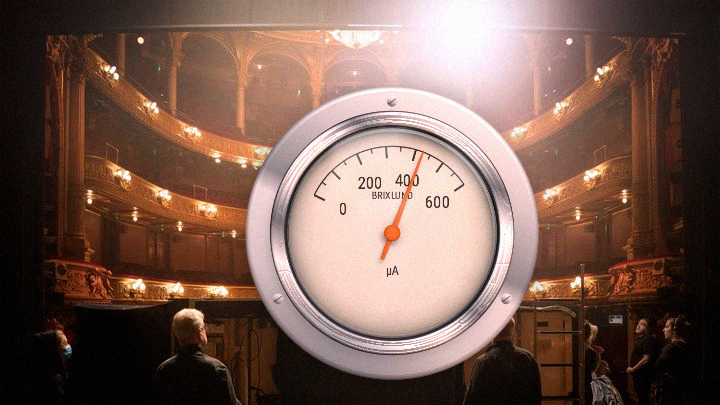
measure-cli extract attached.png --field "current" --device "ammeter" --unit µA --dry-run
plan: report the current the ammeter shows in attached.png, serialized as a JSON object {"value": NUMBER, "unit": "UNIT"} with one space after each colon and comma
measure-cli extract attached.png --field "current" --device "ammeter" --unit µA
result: {"value": 425, "unit": "µA"}
